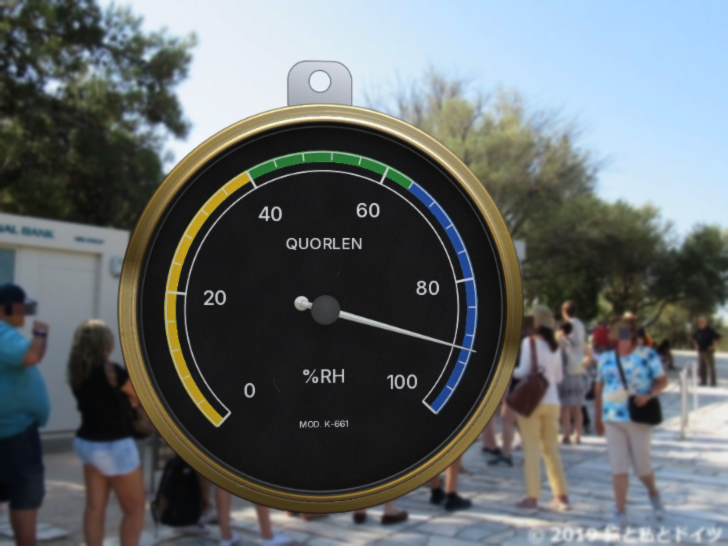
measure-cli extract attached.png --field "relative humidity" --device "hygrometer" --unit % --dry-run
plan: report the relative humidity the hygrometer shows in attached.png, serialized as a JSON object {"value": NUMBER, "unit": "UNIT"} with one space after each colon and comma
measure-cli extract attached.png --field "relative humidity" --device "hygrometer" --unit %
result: {"value": 90, "unit": "%"}
